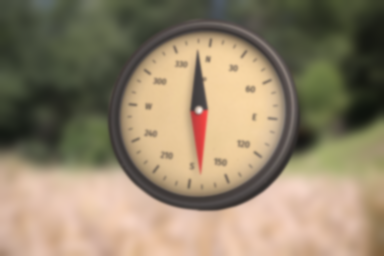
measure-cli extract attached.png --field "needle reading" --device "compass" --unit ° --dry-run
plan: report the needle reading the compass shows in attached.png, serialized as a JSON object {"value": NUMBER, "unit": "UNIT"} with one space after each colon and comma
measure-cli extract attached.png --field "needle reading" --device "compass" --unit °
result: {"value": 170, "unit": "°"}
